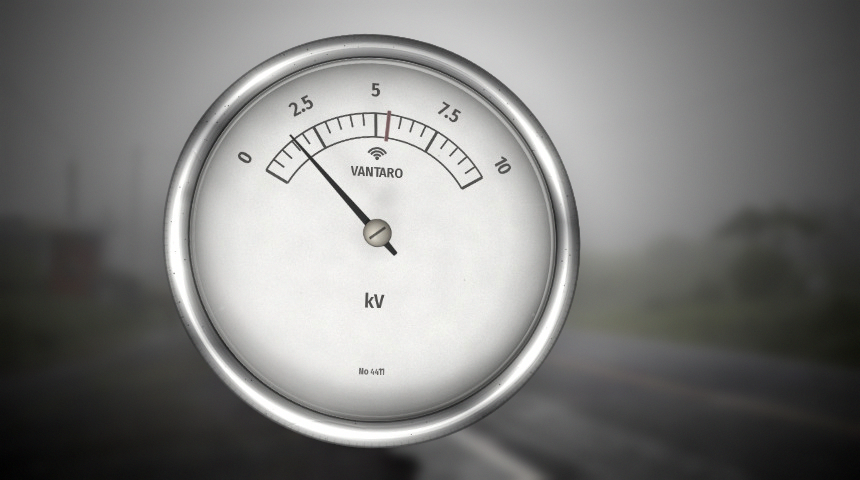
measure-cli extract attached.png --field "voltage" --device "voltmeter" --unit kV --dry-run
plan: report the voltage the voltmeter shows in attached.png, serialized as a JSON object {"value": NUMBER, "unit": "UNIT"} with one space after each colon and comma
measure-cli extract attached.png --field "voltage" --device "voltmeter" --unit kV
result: {"value": 1.5, "unit": "kV"}
